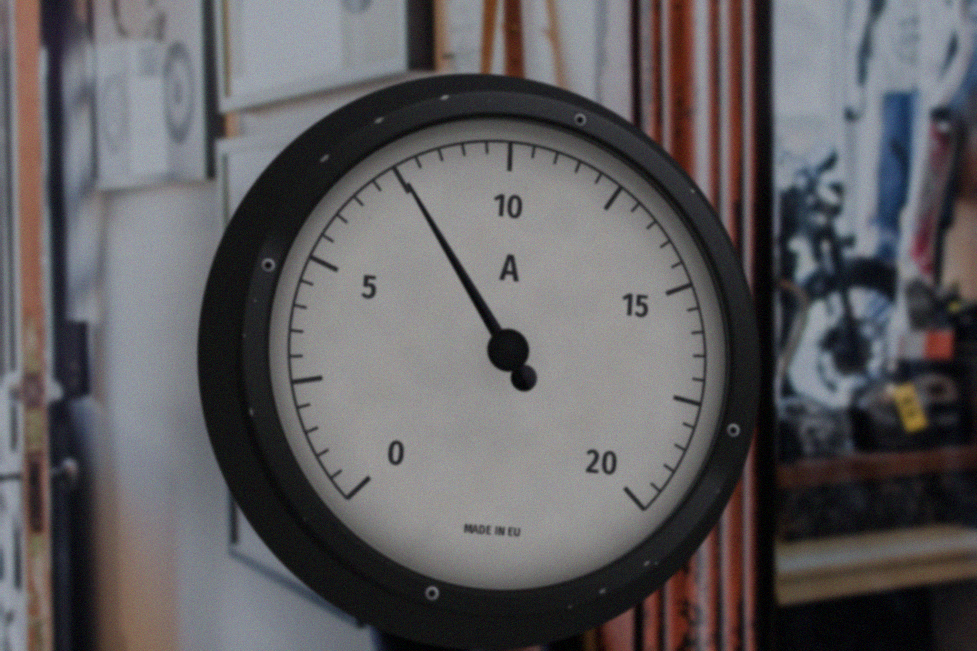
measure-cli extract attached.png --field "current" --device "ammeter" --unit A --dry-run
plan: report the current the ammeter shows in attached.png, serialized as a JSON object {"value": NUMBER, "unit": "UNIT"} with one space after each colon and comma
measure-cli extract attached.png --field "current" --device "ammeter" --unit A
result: {"value": 7.5, "unit": "A"}
